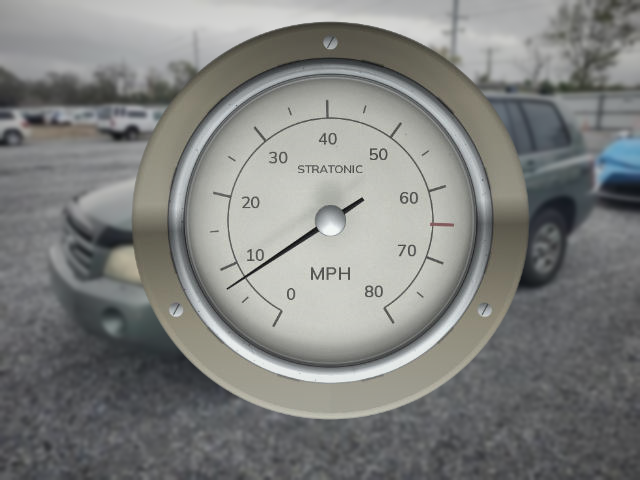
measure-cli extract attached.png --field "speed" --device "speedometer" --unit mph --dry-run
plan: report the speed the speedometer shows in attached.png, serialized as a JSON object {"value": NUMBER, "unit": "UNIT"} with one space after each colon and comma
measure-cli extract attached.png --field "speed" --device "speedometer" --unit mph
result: {"value": 7.5, "unit": "mph"}
